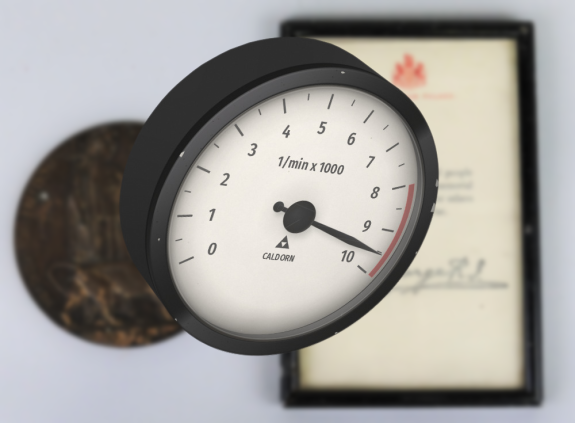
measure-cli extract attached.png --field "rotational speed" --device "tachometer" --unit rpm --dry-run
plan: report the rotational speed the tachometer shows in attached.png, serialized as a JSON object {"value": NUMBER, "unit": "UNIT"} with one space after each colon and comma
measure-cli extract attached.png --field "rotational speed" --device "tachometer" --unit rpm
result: {"value": 9500, "unit": "rpm"}
